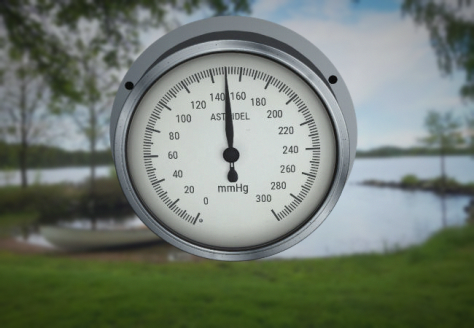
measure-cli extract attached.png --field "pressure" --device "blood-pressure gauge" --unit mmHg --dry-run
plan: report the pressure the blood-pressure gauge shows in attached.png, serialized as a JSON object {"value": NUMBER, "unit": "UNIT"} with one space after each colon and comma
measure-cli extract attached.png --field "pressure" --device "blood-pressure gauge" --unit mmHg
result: {"value": 150, "unit": "mmHg"}
